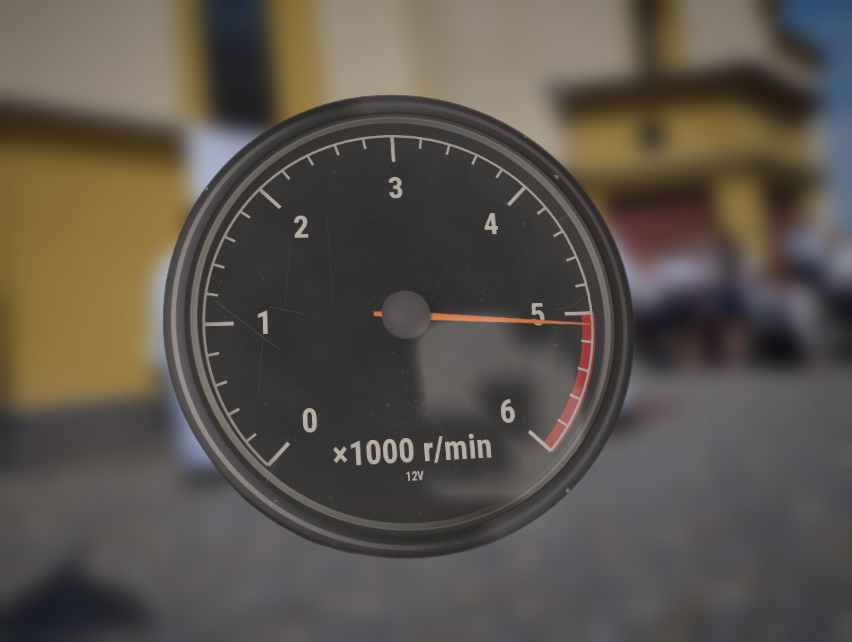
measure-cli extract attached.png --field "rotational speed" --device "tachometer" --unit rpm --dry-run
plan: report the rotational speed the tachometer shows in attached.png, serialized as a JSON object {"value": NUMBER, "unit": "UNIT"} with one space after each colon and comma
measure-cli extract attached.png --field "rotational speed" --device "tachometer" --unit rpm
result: {"value": 5100, "unit": "rpm"}
